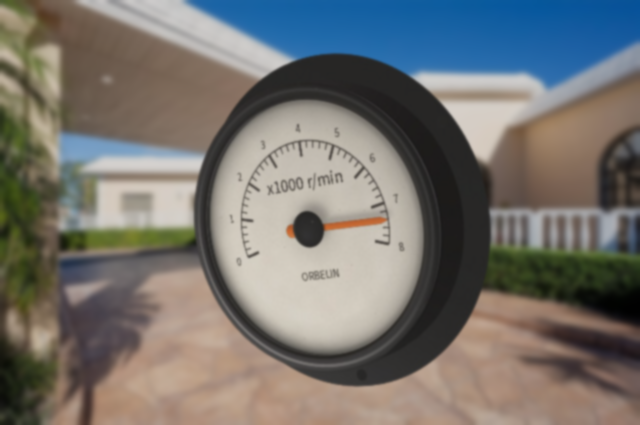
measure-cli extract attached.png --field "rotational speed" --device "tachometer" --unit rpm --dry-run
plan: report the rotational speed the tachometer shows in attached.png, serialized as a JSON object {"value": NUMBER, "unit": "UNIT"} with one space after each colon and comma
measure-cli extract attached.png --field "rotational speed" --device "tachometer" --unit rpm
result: {"value": 7400, "unit": "rpm"}
